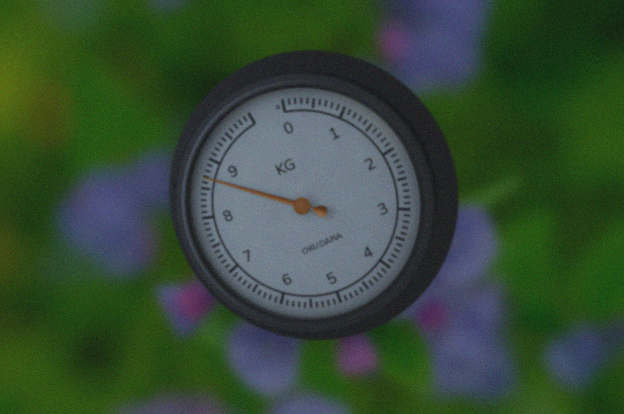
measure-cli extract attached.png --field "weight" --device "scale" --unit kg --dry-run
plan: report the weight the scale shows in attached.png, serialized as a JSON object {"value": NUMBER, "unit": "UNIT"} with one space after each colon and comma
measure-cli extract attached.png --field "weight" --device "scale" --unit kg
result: {"value": 8.7, "unit": "kg"}
